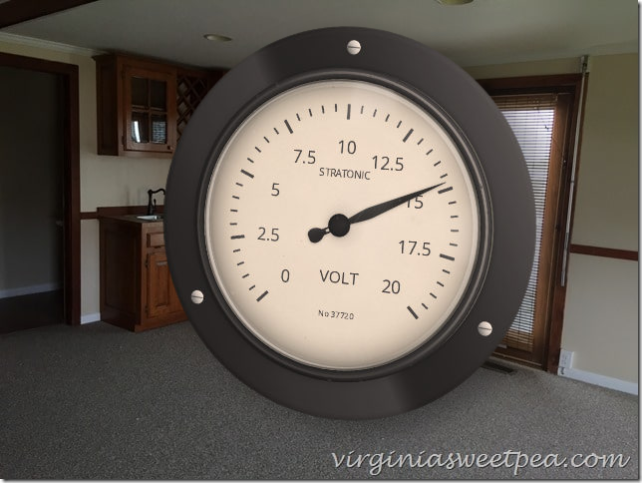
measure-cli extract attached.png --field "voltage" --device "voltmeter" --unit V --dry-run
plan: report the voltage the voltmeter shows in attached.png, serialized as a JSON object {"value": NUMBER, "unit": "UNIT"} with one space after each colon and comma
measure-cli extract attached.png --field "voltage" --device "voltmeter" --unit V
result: {"value": 14.75, "unit": "V"}
